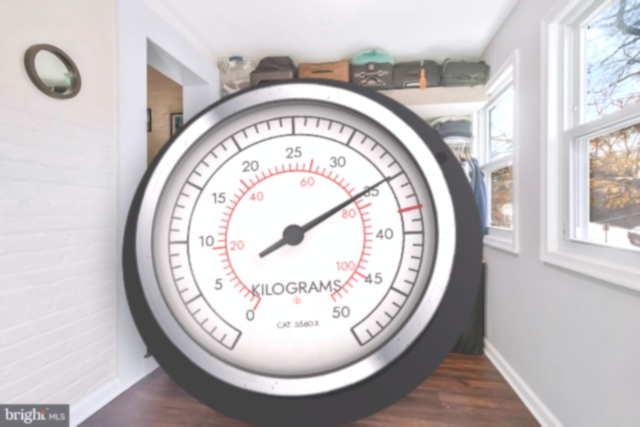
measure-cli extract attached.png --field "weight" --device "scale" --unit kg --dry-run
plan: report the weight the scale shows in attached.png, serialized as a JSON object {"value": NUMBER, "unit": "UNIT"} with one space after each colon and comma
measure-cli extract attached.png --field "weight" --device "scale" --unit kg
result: {"value": 35, "unit": "kg"}
